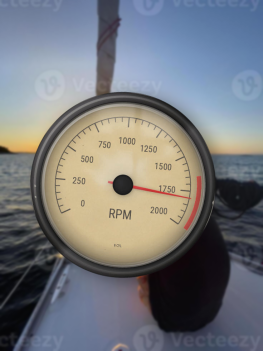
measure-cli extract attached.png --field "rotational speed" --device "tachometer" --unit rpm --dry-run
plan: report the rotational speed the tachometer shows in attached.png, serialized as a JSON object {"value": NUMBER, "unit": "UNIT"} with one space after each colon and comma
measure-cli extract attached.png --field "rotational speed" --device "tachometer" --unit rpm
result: {"value": 1800, "unit": "rpm"}
